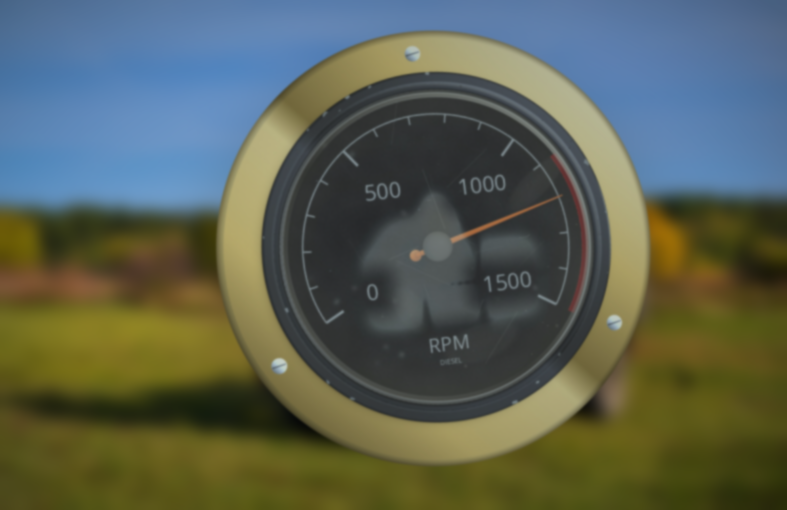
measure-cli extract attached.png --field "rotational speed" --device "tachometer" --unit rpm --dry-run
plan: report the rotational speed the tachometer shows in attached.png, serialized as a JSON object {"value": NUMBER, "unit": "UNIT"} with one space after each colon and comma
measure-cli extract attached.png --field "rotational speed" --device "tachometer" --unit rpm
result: {"value": 1200, "unit": "rpm"}
